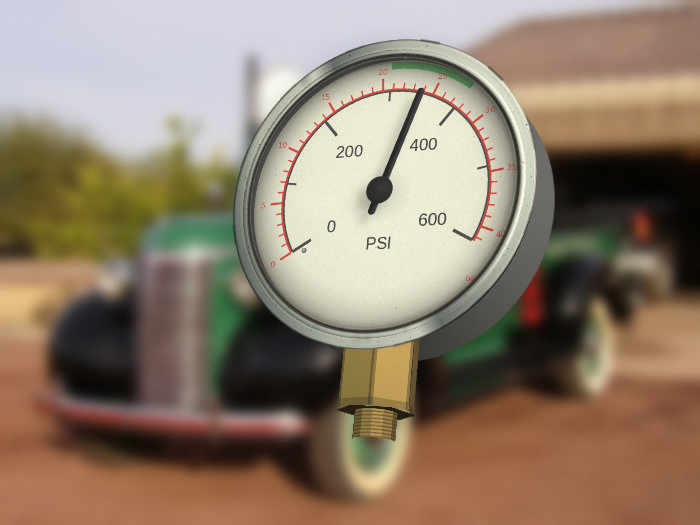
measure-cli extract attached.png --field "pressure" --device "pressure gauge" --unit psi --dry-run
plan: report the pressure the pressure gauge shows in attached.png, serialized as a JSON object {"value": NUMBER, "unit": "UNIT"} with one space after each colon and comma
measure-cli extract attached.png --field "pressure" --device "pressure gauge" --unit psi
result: {"value": 350, "unit": "psi"}
